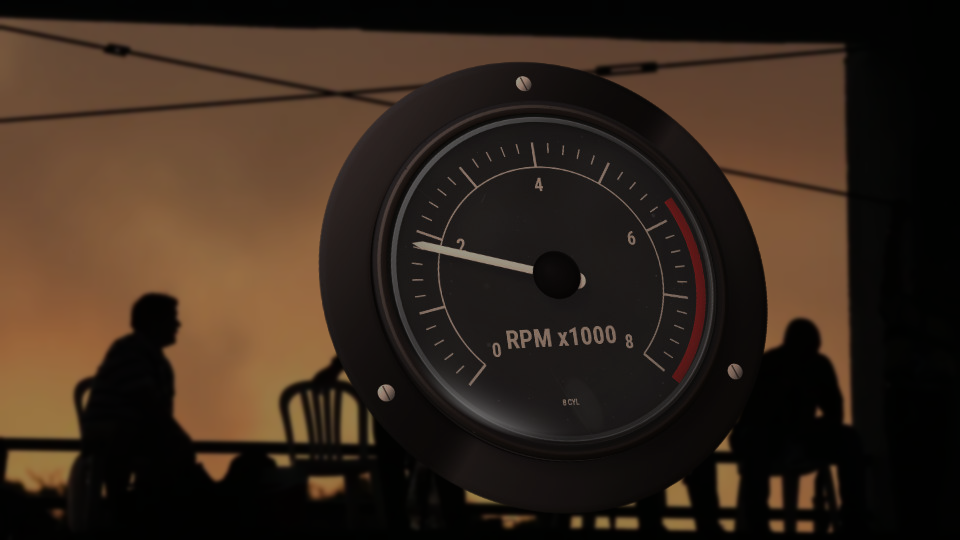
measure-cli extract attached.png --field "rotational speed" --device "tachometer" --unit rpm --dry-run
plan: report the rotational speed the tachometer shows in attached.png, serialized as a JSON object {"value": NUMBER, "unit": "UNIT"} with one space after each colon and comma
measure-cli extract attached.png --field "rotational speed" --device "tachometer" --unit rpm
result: {"value": 1800, "unit": "rpm"}
